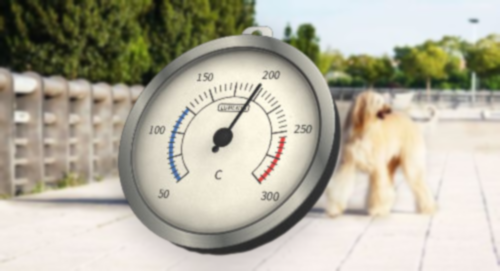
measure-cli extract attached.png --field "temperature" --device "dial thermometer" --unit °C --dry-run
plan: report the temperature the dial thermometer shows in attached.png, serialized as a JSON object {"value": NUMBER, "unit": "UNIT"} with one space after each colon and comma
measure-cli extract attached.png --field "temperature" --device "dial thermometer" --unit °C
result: {"value": 200, "unit": "°C"}
